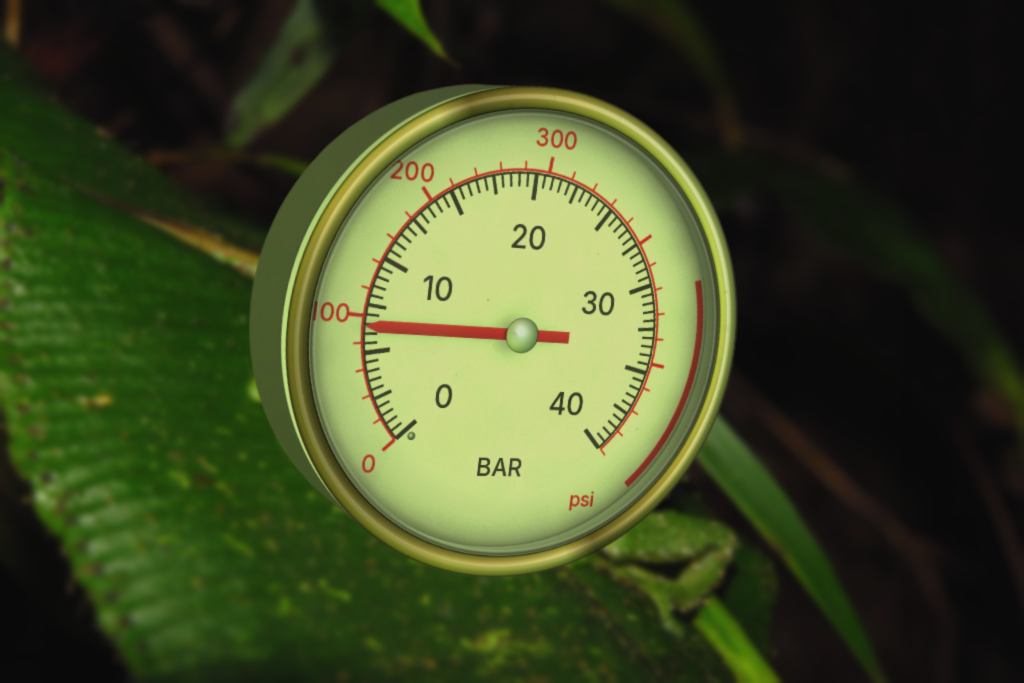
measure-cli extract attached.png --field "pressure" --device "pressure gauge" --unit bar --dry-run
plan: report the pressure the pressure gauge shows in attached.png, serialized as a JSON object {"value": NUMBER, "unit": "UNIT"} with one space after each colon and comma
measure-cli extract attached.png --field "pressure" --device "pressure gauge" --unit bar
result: {"value": 6.5, "unit": "bar"}
